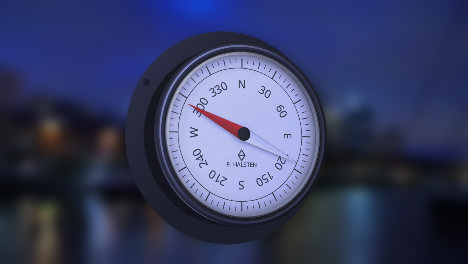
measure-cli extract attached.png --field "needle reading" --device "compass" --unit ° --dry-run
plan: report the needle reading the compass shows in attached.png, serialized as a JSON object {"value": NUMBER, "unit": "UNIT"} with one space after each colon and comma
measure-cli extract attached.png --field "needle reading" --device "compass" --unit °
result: {"value": 295, "unit": "°"}
